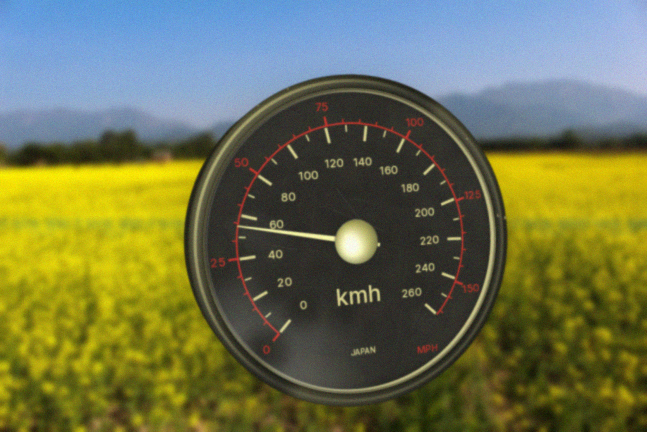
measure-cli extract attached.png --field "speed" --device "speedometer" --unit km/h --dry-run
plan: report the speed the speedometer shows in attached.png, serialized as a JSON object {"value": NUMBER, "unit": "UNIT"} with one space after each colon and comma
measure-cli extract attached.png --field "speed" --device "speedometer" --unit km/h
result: {"value": 55, "unit": "km/h"}
